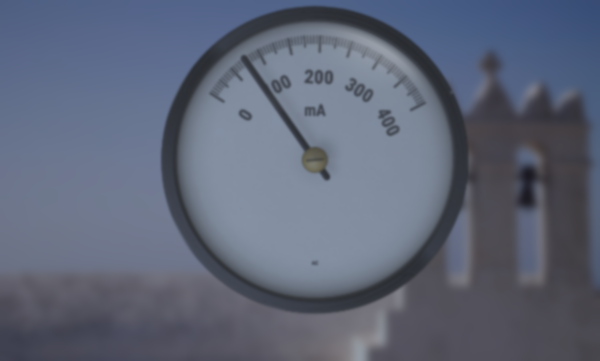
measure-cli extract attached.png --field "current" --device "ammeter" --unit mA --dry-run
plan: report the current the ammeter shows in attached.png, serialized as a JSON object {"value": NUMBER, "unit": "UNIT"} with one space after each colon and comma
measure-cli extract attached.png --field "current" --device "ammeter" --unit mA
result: {"value": 75, "unit": "mA"}
